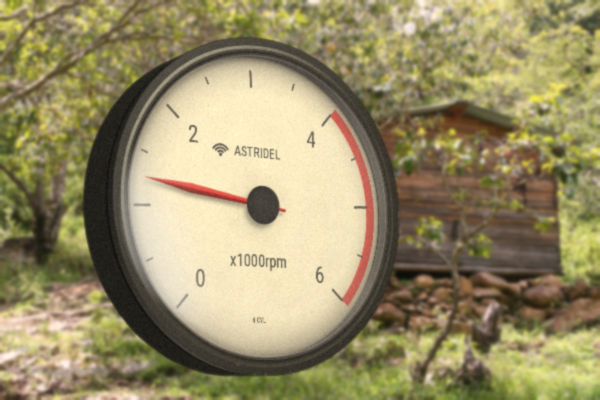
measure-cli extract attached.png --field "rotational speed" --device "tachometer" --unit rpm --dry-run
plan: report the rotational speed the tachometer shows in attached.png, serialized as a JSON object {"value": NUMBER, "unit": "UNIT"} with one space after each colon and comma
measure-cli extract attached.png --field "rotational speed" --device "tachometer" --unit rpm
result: {"value": 1250, "unit": "rpm"}
